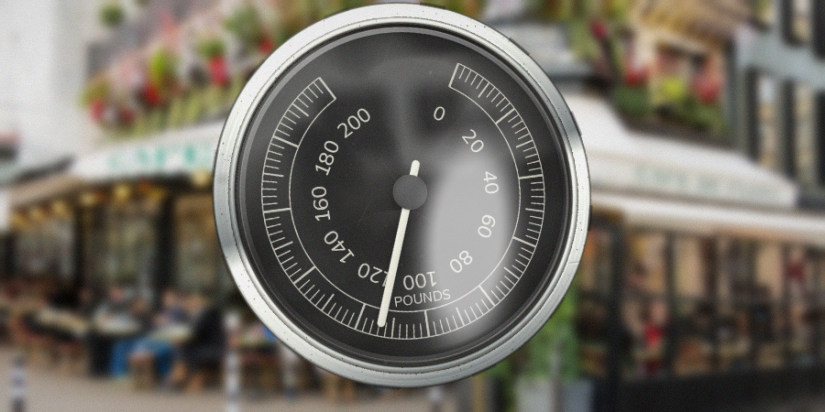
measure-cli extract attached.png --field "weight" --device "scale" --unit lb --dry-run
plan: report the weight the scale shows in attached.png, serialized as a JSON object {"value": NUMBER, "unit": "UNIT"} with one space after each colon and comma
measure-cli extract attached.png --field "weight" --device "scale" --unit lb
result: {"value": 114, "unit": "lb"}
